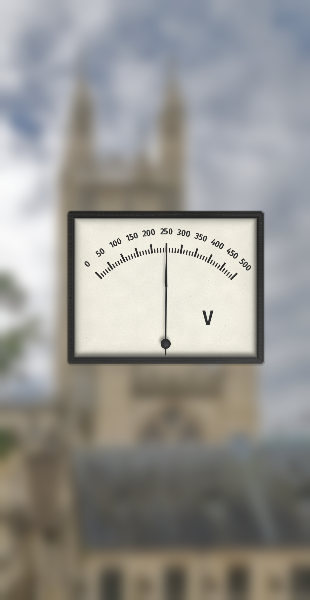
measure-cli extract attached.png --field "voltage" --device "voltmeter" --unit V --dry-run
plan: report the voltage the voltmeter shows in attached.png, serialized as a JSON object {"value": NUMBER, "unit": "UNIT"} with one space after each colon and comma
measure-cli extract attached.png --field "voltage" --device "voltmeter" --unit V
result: {"value": 250, "unit": "V"}
